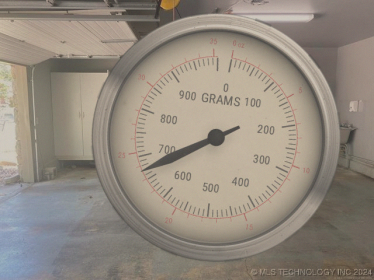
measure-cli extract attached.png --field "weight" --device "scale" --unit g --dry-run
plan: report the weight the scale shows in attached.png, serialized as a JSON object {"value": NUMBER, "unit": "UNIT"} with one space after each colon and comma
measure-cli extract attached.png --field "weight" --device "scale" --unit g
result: {"value": 670, "unit": "g"}
